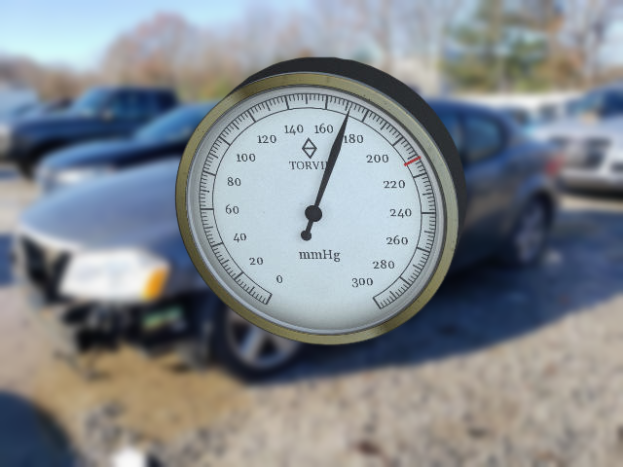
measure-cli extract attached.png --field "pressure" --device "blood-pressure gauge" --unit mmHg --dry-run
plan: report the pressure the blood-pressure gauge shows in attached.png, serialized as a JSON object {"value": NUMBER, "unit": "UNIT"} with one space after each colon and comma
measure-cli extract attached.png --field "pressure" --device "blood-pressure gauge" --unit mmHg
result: {"value": 172, "unit": "mmHg"}
